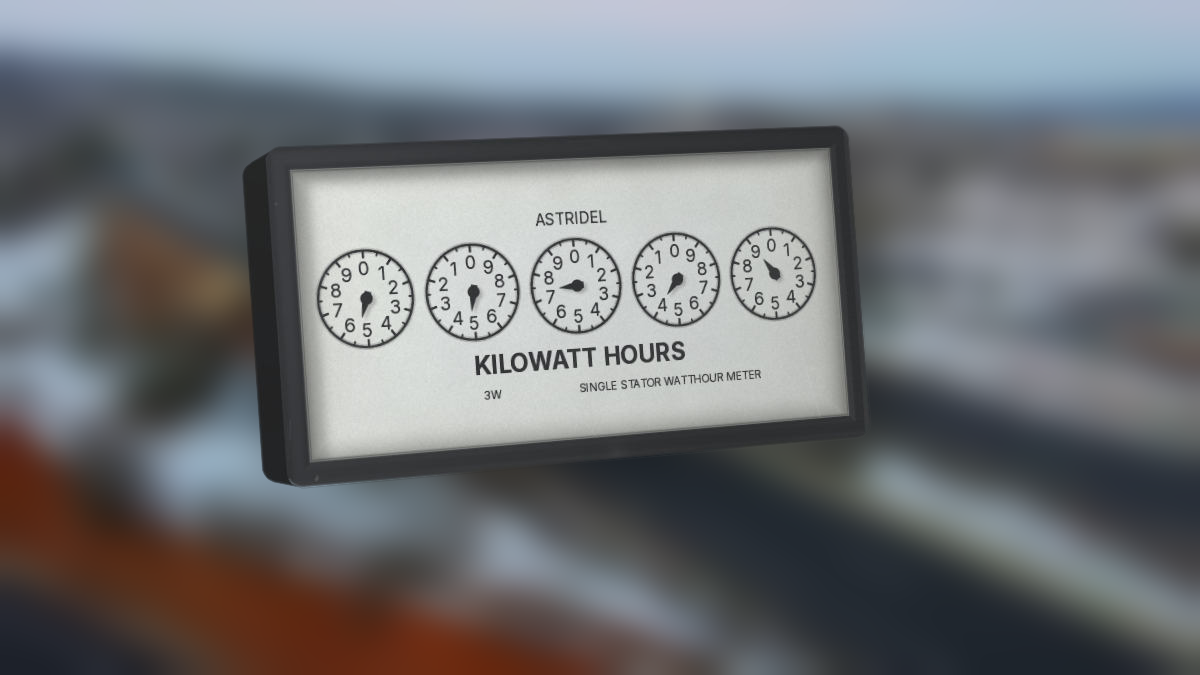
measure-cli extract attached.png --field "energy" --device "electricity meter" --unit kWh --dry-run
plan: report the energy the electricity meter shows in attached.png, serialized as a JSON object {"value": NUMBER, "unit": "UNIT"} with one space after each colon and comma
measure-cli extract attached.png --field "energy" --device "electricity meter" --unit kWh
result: {"value": 54739, "unit": "kWh"}
